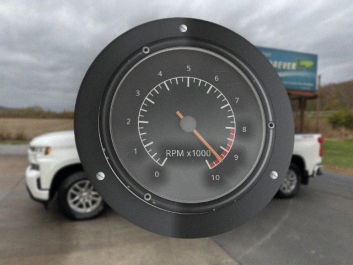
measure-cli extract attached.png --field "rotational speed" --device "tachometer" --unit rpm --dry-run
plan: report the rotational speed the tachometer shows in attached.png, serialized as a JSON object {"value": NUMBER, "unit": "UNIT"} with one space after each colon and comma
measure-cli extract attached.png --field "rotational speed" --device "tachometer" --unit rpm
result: {"value": 9500, "unit": "rpm"}
